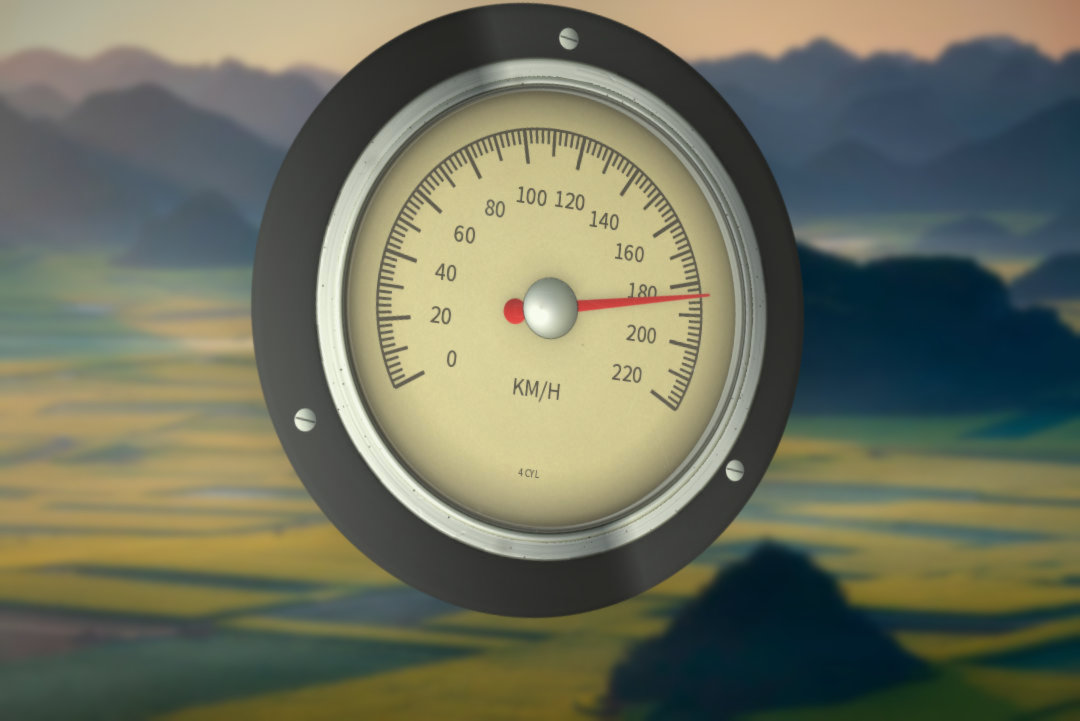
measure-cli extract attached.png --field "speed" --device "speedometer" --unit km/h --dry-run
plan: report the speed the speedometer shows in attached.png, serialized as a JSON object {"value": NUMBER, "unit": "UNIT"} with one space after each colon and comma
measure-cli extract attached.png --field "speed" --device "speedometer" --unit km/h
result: {"value": 184, "unit": "km/h"}
